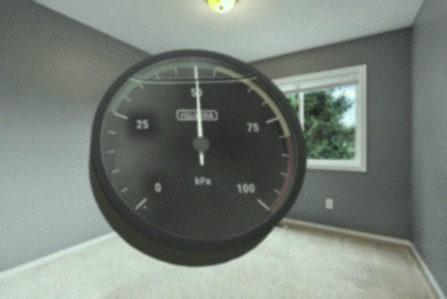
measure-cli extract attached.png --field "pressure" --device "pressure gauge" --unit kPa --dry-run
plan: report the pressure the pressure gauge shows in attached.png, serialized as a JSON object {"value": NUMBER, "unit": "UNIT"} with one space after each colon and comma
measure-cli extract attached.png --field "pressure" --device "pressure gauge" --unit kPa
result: {"value": 50, "unit": "kPa"}
